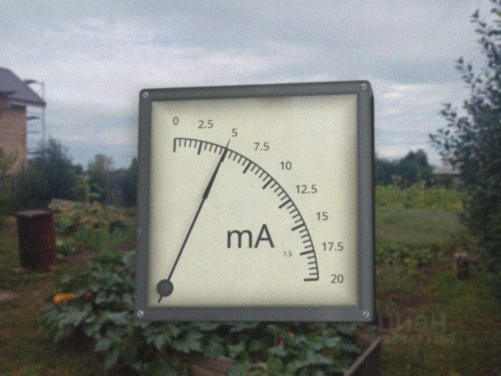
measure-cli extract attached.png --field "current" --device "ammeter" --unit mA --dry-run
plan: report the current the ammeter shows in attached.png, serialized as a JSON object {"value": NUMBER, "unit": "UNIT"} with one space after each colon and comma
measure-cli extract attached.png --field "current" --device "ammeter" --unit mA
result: {"value": 5, "unit": "mA"}
